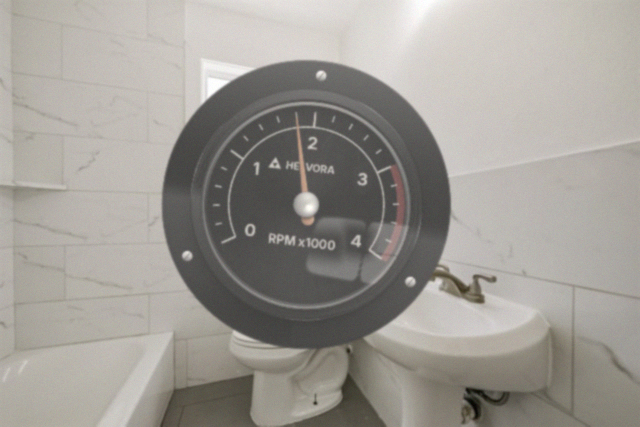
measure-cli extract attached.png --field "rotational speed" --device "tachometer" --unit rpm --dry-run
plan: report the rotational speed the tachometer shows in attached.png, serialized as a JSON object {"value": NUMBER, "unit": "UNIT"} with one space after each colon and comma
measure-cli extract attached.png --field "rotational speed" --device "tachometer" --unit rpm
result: {"value": 1800, "unit": "rpm"}
